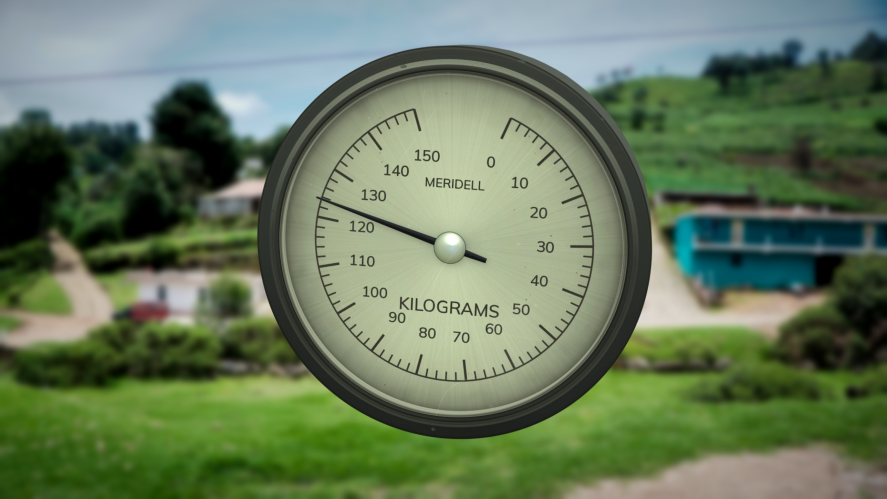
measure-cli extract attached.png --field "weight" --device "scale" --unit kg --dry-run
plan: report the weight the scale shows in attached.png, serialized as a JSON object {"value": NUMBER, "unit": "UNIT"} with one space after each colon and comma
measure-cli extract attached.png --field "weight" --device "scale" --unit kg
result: {"value": 124, "unit": "kg"}
